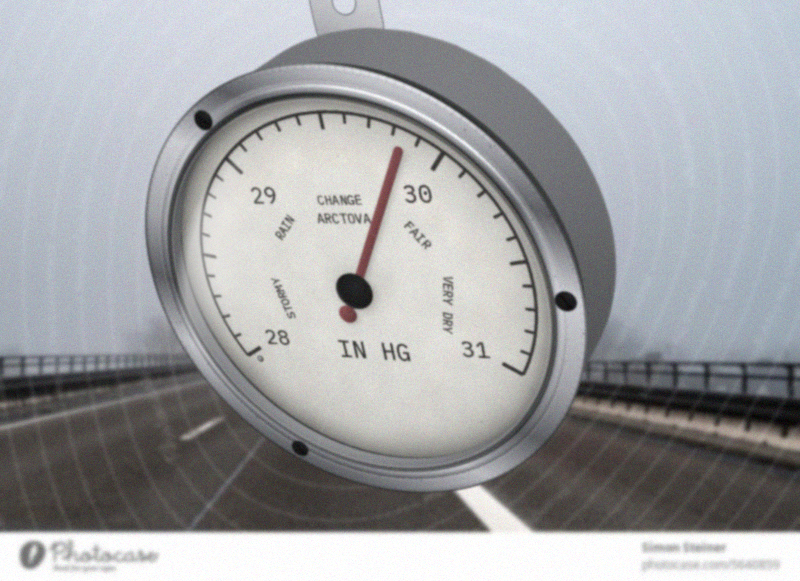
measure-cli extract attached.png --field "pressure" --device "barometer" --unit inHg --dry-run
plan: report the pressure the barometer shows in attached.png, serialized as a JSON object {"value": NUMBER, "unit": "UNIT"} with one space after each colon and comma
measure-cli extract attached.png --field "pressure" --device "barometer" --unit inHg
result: {"value": 29.85, "unit": "inHg"}
